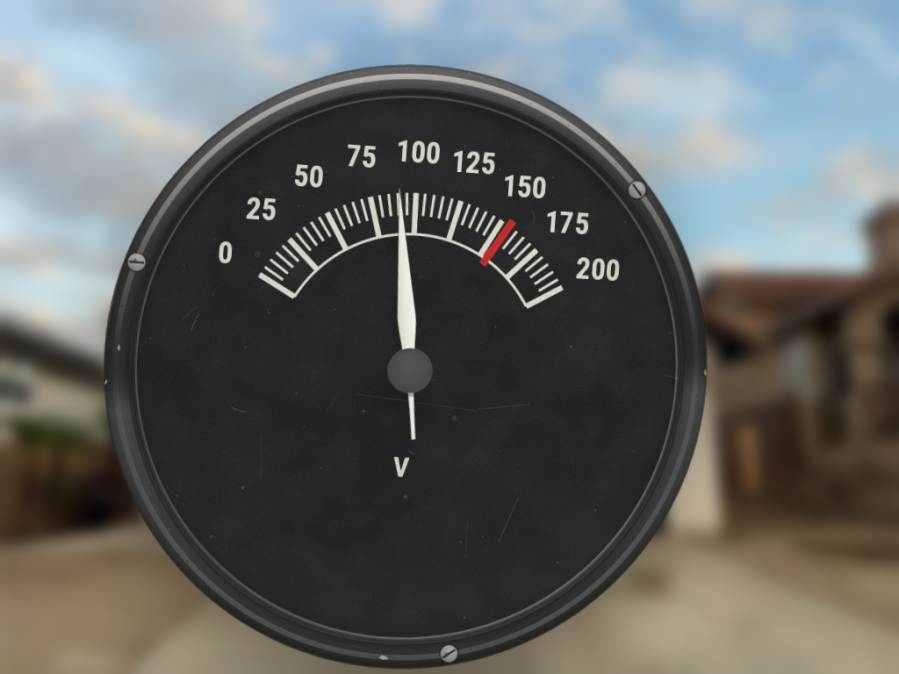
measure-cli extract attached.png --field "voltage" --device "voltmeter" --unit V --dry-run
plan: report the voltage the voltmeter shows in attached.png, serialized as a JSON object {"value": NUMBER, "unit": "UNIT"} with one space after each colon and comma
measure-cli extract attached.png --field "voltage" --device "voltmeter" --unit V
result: {"value": 90, "unit": "V"}
